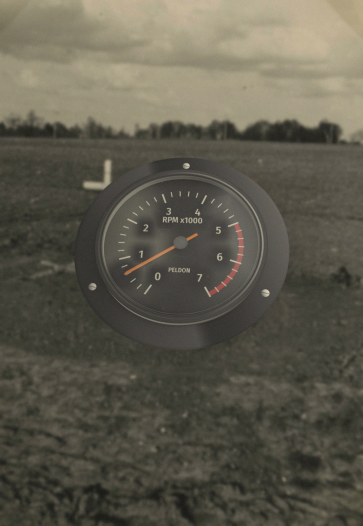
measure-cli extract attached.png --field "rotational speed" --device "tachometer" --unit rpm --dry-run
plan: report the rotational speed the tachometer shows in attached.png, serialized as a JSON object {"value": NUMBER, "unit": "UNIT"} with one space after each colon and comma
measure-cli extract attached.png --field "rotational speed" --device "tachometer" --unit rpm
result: {"value": 600, "unit": "rpm"}
